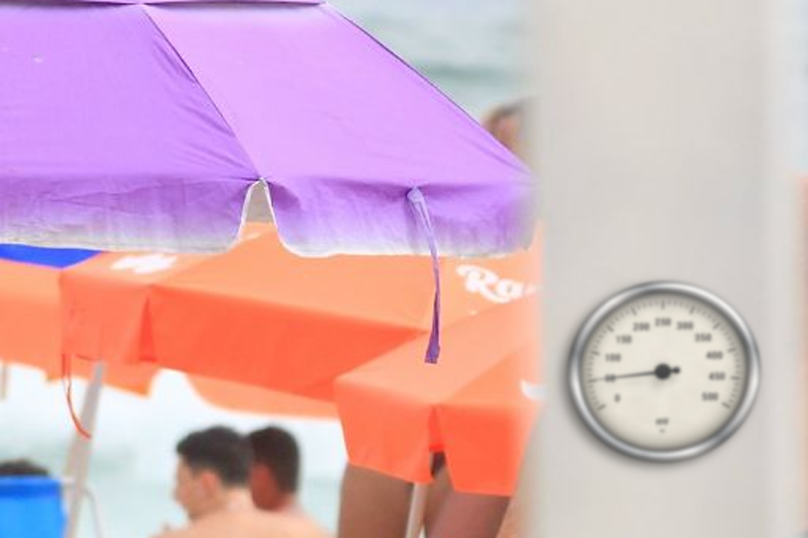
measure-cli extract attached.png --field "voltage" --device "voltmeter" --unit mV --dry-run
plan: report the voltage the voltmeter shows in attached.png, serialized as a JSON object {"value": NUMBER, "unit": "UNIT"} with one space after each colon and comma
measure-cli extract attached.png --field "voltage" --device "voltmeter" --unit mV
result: {"value": 50, "unit": "mV"}
